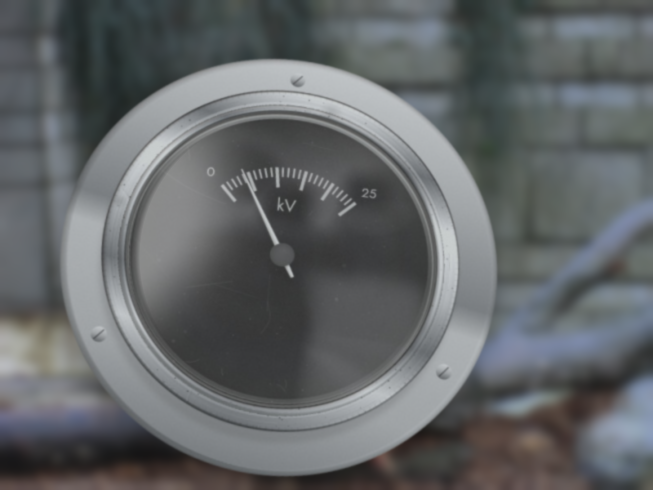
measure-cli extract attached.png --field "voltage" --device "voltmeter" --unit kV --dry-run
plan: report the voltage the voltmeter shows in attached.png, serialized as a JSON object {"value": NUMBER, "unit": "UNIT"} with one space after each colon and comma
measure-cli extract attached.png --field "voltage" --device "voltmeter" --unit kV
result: {"value": 4, "unit": "kV"}
